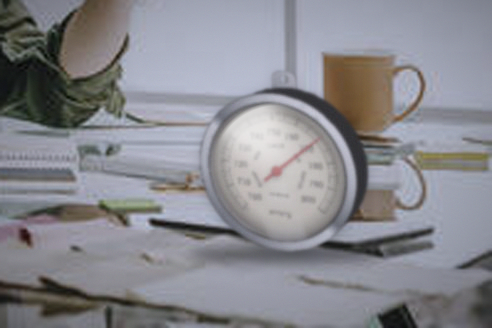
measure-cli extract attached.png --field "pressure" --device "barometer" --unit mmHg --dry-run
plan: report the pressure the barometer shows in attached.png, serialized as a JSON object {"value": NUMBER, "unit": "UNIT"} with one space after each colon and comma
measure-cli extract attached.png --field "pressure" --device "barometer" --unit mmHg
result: {"value": 770, "unit": "mmHg"}
